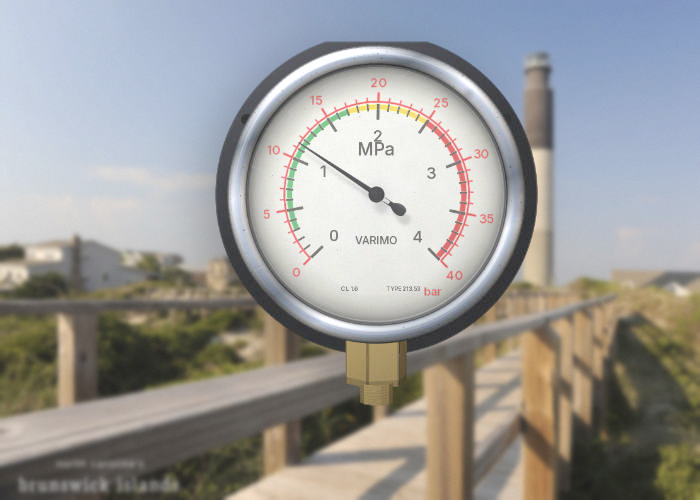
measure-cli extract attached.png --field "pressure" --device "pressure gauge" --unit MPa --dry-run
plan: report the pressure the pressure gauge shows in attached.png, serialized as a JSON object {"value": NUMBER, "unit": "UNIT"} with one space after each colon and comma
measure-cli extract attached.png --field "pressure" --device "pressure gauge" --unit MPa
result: {"value": 1.15, "unit": "MPa"}
